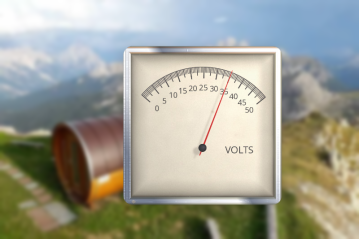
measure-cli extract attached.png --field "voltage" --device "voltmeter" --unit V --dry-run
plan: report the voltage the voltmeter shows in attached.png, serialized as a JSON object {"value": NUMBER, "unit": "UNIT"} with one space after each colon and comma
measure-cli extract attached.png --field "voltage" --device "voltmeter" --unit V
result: {"value": 35, "unit": "V"}
